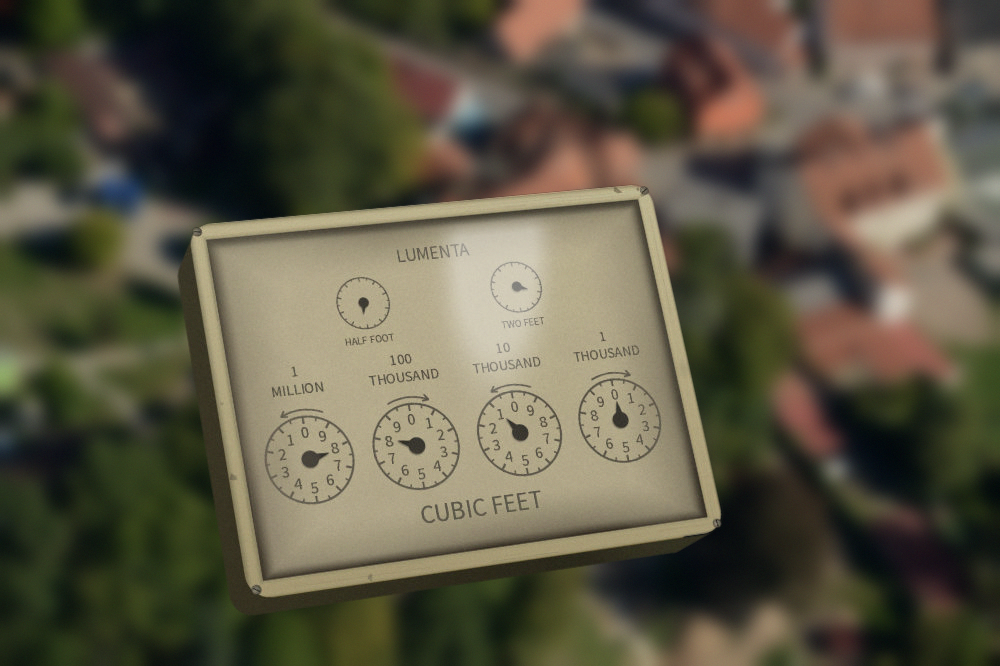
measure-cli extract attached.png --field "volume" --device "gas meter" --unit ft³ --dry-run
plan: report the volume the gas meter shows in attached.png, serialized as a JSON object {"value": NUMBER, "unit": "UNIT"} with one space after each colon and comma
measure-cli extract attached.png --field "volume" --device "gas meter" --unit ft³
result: {"value": 781000, "unit": "ft³"}
